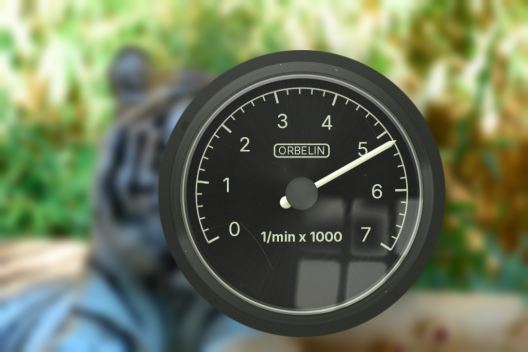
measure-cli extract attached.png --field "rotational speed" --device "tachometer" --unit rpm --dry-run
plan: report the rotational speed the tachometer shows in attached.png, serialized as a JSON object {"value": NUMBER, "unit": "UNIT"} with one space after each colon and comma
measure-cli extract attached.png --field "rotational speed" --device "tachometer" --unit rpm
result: {"value": 5200, "unit": "rpm"}
